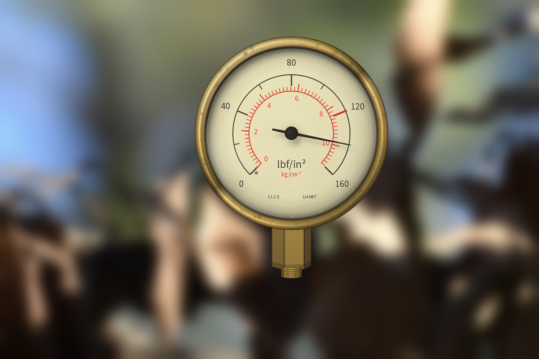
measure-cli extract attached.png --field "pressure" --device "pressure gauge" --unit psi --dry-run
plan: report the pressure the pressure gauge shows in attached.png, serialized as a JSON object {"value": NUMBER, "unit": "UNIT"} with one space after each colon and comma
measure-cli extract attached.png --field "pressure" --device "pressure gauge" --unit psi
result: {"value": 140, "unit": "psi"}
